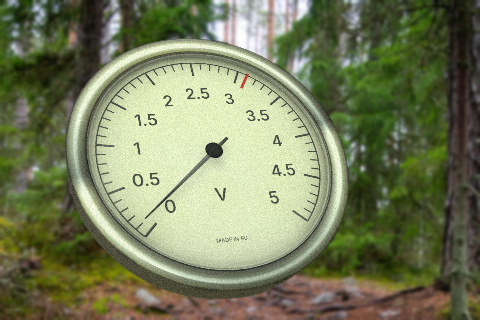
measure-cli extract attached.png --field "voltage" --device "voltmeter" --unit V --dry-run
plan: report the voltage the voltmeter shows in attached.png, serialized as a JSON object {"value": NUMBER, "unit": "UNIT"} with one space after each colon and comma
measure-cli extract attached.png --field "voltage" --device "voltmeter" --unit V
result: {"value": 0.1, "unit": "V"}
